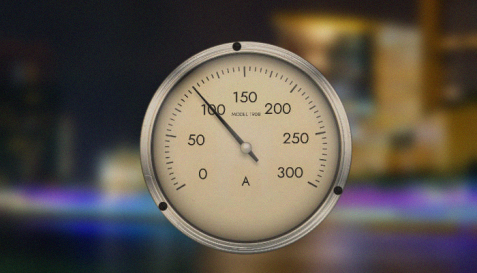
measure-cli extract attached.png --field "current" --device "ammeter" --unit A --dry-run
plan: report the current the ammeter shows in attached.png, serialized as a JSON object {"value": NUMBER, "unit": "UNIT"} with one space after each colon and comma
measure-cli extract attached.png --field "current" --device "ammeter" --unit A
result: {"value": 100, "unit": "A"}
